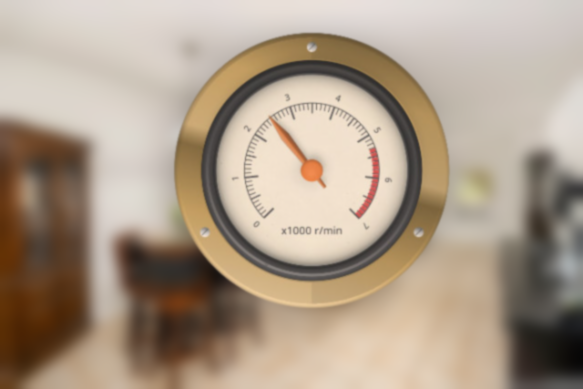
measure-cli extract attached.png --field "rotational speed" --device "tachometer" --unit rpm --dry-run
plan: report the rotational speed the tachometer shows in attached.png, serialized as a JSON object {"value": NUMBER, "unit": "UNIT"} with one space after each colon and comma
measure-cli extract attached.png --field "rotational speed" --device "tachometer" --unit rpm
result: {"value": 2500, "unit": "rpm"}
